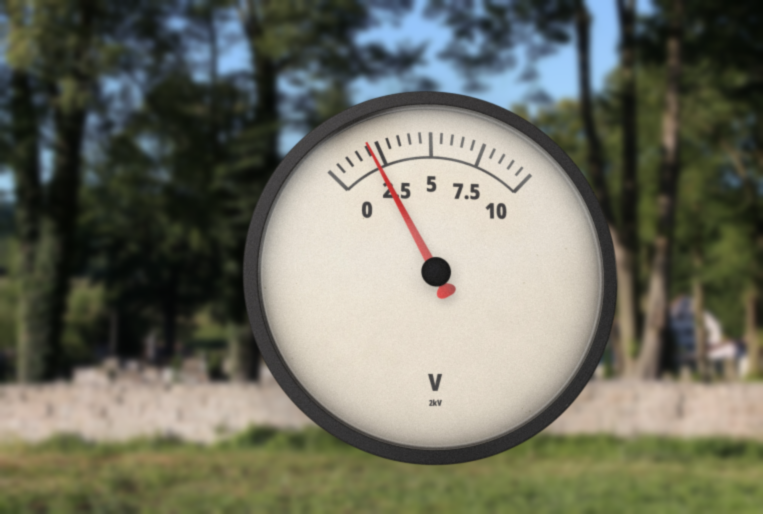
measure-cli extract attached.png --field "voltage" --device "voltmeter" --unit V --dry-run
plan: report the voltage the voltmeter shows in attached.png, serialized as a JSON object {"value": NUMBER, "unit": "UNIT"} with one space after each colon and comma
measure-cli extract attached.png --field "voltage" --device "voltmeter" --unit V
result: {"value": 2, "unit": "V"}
